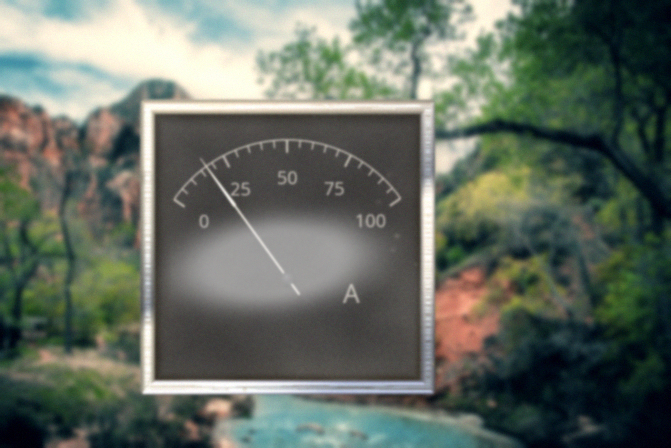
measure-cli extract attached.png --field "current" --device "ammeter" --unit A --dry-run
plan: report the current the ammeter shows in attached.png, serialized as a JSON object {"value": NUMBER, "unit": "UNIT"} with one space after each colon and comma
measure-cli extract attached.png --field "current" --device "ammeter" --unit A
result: {"value": 17.5, "unit": "A"}
